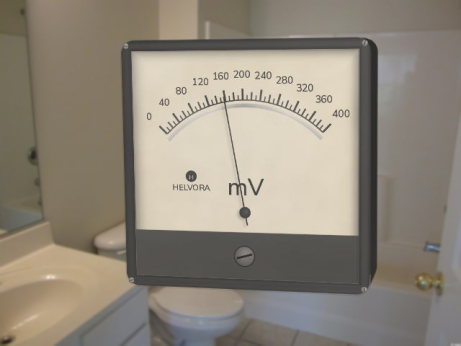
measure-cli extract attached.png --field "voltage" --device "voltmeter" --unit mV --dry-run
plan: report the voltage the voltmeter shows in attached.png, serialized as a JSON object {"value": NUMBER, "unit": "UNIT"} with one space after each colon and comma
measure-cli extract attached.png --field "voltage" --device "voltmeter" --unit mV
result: {"value": 160, "unit": "mV"}
